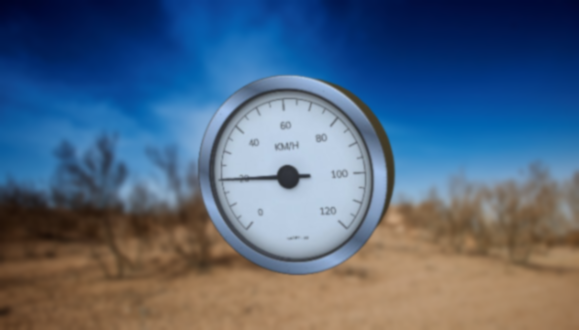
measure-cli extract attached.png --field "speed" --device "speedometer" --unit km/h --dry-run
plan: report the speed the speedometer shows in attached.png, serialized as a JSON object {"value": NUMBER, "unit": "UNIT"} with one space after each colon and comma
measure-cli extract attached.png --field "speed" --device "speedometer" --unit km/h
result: {"value": 20, "unit": "km/h"}
